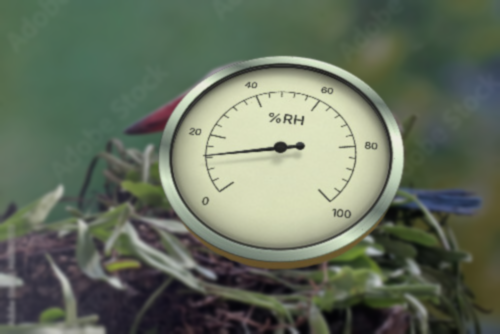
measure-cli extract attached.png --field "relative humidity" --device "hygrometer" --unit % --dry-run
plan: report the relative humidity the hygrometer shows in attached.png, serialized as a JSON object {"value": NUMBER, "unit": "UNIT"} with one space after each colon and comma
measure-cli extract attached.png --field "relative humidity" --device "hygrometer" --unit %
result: {"value": 12, "unit": "%"}
